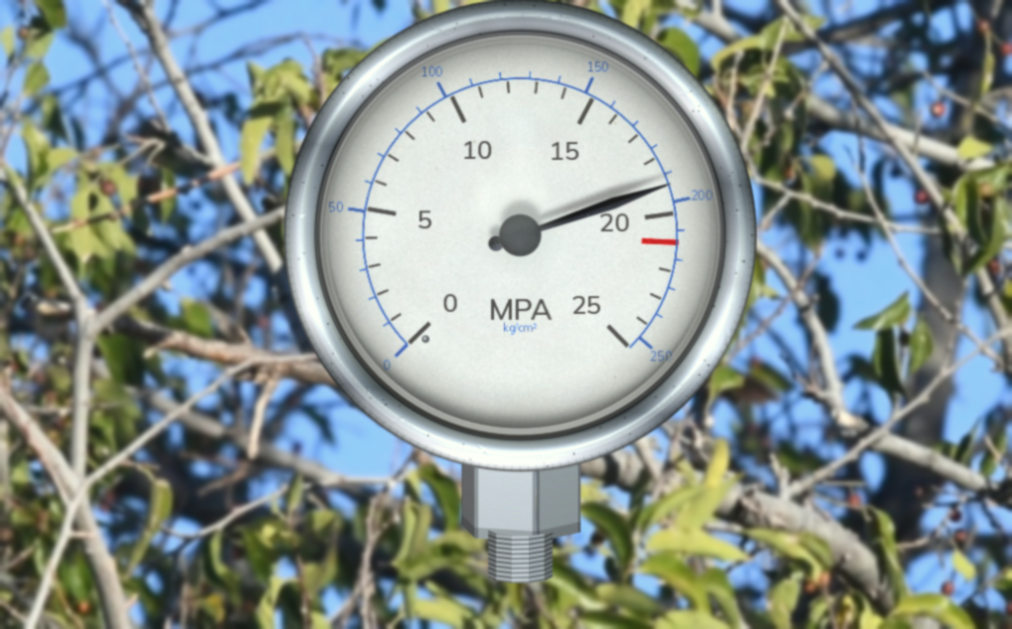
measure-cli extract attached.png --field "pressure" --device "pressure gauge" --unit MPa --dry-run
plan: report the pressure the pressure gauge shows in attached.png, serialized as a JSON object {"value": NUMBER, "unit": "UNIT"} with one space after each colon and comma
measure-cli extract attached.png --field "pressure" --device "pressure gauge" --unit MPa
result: {"value": 19, "unit": "MPa"}
